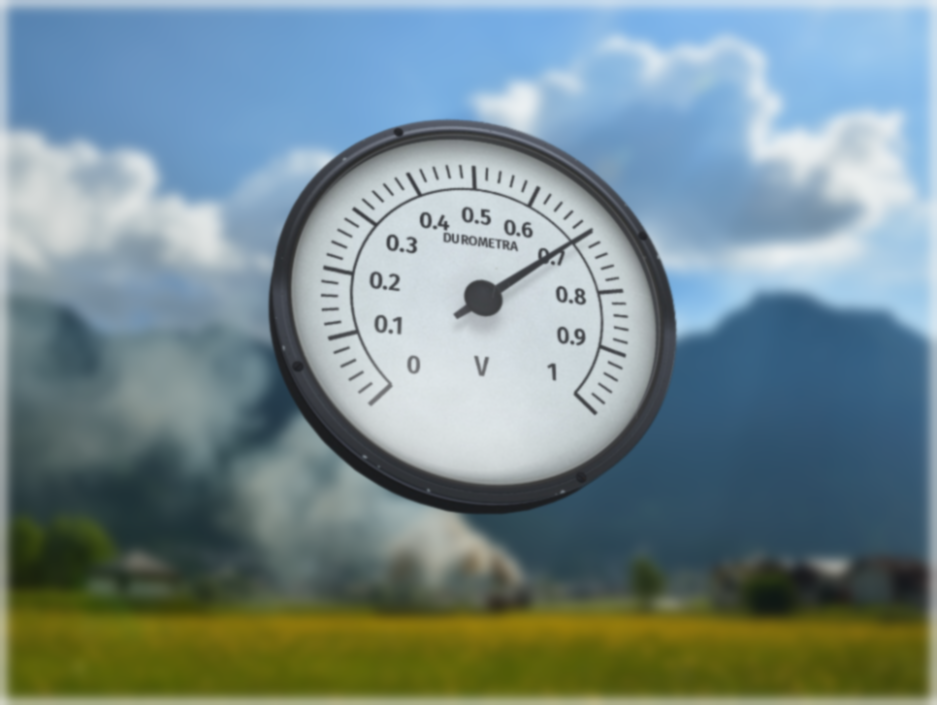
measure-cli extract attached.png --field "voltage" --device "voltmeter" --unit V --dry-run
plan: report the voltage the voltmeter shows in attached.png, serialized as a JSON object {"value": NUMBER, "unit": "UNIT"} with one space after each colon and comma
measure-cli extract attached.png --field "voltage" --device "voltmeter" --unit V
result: {"value": 0.7, "unit": "V"}
